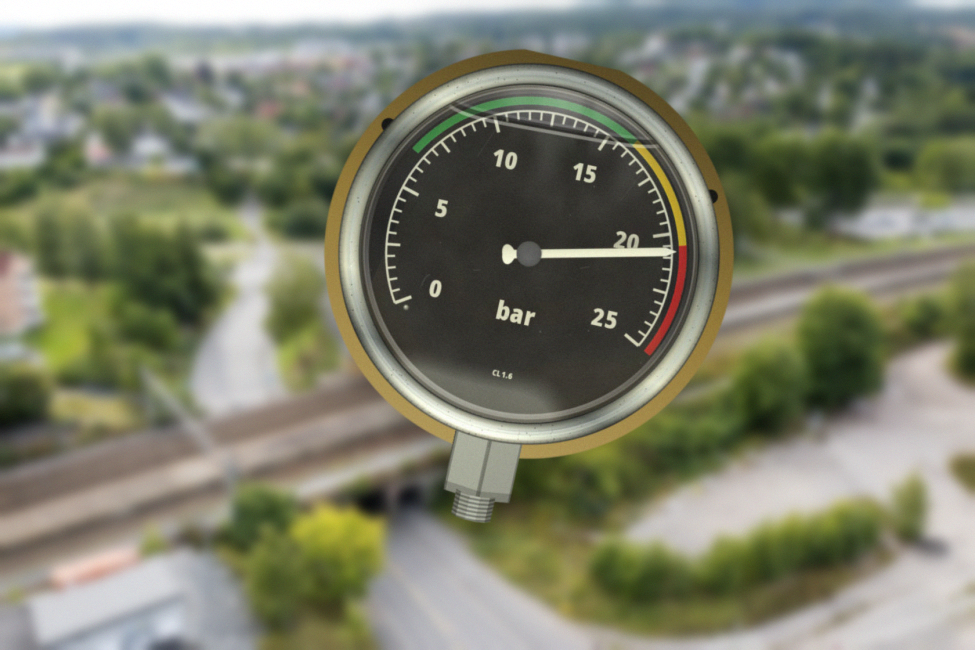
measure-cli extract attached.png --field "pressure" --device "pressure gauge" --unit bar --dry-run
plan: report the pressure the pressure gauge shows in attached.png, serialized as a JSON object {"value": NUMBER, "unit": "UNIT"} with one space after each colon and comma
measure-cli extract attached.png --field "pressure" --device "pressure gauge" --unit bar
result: {"value": 20.75, "unit": "bar"}
